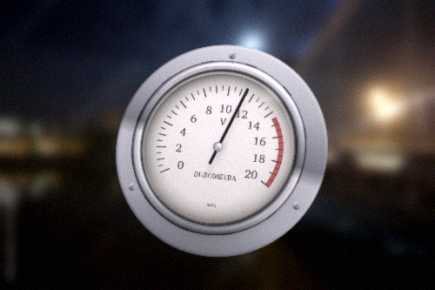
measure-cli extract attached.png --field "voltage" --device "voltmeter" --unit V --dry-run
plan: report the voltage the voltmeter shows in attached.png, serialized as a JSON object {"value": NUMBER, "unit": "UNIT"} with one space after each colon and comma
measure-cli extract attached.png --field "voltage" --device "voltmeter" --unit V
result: {"value": 11.5, "unit": "V"}
